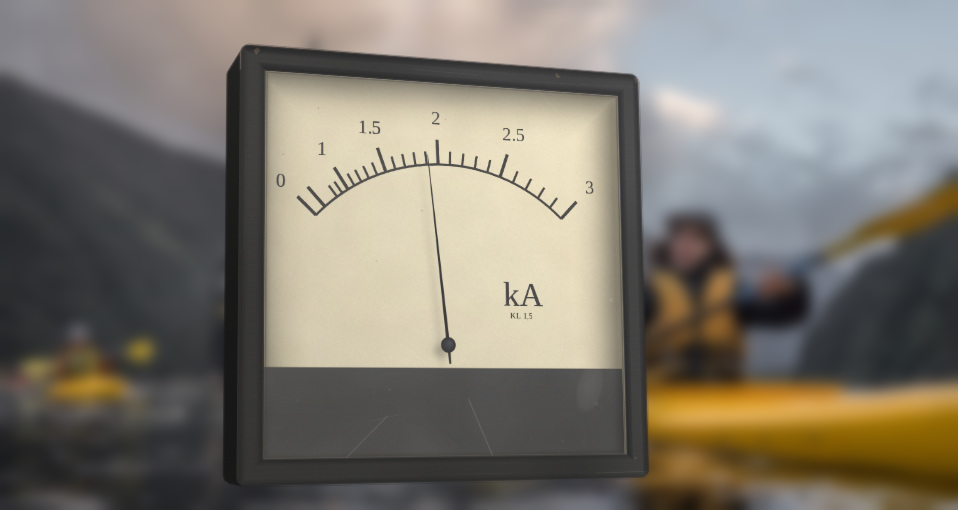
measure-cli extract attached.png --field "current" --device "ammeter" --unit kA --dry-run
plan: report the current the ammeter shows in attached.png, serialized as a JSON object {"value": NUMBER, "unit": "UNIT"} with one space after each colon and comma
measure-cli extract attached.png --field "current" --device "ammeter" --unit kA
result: {"value": 1.9, "unit": "kA"}
